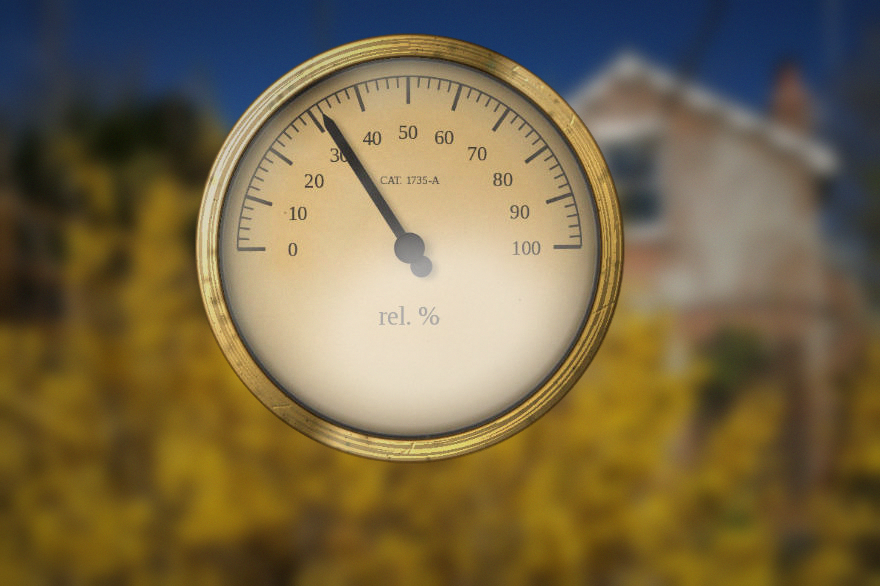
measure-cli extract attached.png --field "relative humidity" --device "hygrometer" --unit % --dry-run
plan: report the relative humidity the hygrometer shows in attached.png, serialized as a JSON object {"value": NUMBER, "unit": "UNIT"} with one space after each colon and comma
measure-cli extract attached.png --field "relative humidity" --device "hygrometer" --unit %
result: {"value": 32, "unit": "%"}
